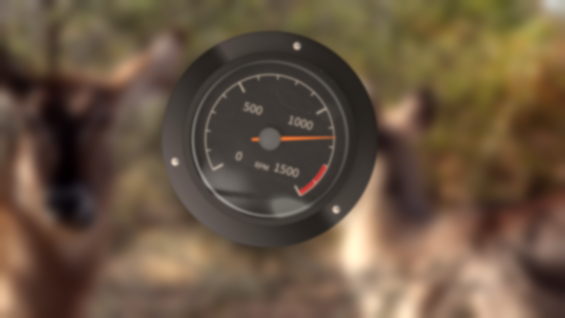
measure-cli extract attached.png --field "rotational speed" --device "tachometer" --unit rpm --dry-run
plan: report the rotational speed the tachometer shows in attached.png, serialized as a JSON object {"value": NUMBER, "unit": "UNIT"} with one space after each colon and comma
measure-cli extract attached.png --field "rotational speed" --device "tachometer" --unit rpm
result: {"value": 1150, "unit": "rpm"}
